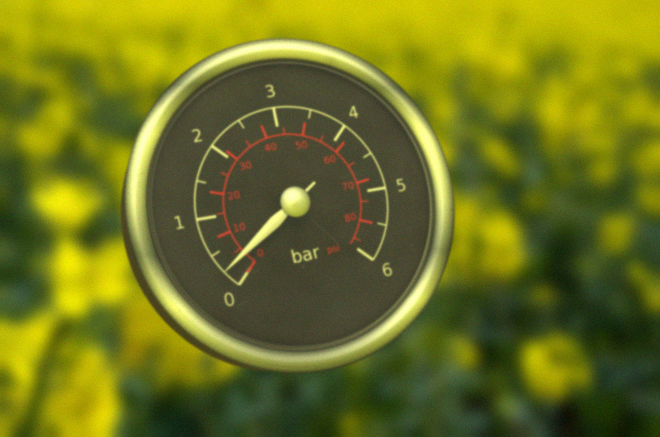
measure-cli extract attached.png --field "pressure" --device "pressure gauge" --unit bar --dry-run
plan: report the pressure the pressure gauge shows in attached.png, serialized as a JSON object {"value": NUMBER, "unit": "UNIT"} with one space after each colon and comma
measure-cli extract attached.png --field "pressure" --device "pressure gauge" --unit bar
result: {"value": 0.25, "unit": "bar"}
